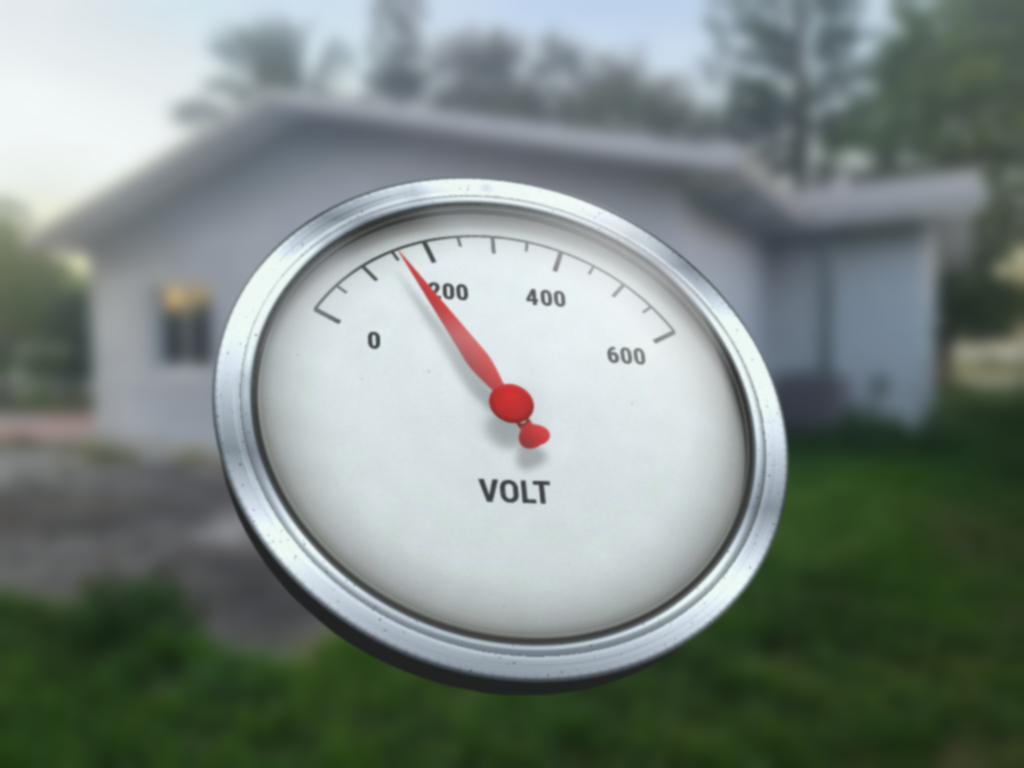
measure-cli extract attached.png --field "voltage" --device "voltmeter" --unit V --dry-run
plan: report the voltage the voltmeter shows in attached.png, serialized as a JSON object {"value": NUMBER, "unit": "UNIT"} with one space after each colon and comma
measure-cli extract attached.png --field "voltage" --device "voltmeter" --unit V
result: {"value": 150, "unit": "V"}
